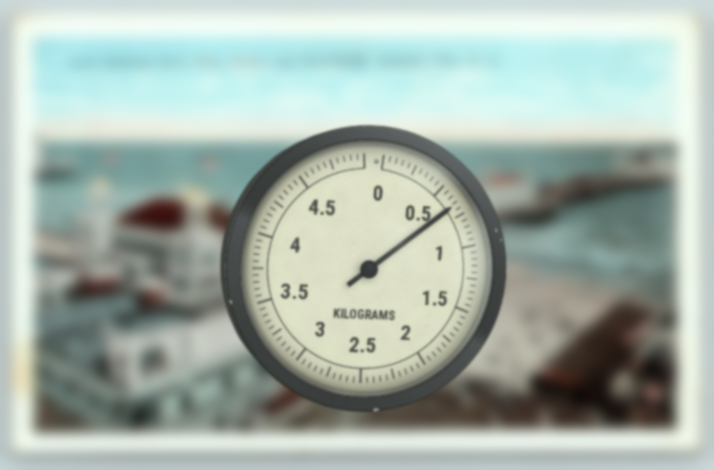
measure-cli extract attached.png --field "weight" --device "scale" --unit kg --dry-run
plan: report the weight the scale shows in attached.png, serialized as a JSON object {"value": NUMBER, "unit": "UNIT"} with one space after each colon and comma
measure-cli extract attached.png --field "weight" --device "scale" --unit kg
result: {"value": 0.65, "unit": "kg"}
